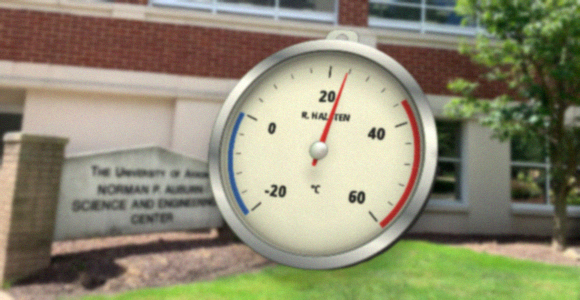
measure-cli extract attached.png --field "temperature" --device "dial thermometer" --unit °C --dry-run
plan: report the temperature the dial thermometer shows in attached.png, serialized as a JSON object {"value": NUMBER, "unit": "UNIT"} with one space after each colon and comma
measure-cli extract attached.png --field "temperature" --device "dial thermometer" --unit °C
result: {"value": 24, "unit": "°C"}
